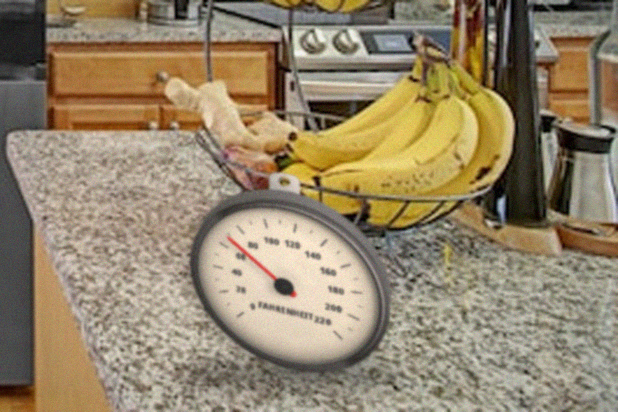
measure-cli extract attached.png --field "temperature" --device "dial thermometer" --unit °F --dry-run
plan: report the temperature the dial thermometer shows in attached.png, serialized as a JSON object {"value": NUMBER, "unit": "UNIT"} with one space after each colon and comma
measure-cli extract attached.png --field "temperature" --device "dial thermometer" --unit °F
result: {"value": 70, "unit": "°F"}
